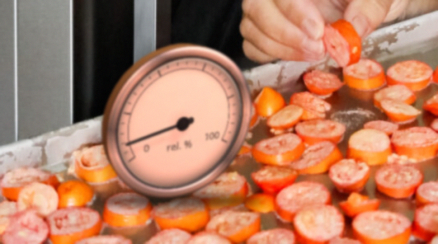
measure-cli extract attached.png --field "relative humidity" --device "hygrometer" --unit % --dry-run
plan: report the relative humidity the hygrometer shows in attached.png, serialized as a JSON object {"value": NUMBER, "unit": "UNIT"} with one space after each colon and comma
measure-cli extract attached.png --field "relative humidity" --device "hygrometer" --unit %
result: {"value": 8, "unit": "%"}
